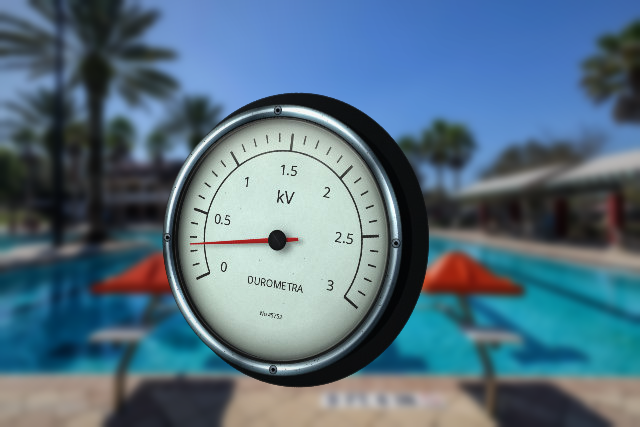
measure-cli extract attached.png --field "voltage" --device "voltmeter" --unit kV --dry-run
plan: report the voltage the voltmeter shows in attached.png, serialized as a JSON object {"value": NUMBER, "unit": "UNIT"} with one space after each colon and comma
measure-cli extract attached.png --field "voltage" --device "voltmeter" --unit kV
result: {"value": 0.25, "unit": "kV"}
